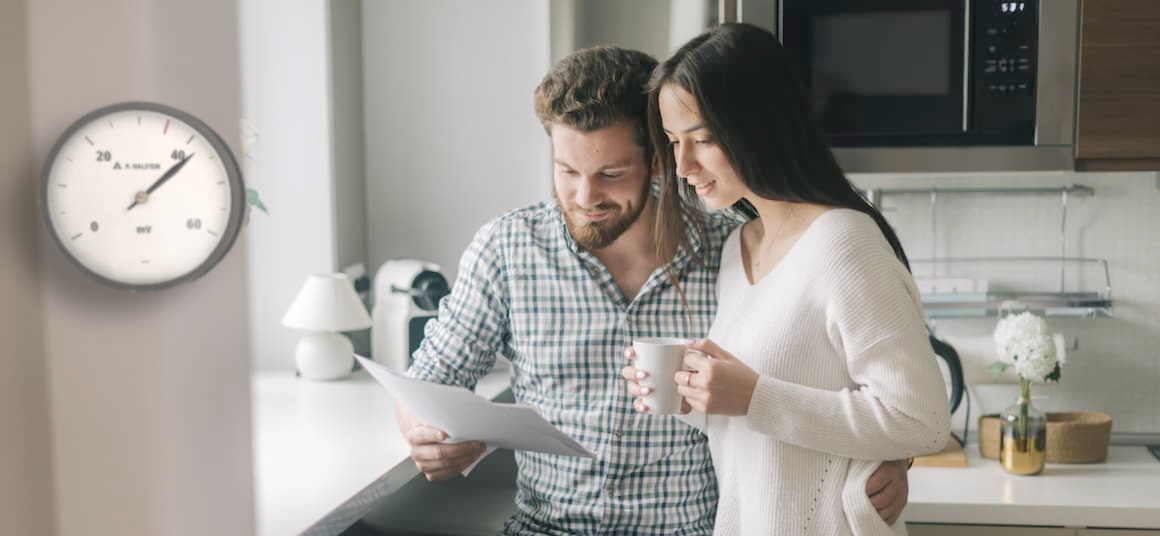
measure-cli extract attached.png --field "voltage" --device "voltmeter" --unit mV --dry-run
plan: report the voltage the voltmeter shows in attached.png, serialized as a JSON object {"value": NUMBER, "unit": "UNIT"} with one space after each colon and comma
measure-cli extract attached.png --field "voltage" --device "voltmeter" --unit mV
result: {"value": 42.5, "unit": "mV"}
